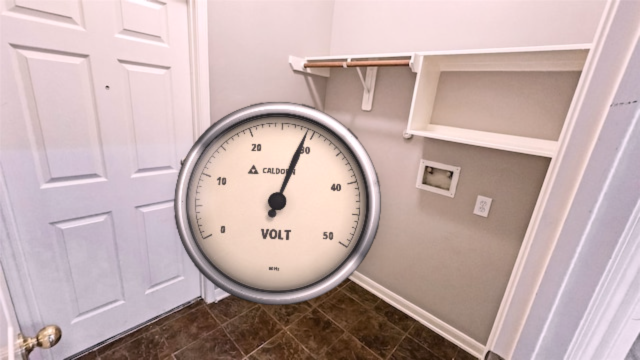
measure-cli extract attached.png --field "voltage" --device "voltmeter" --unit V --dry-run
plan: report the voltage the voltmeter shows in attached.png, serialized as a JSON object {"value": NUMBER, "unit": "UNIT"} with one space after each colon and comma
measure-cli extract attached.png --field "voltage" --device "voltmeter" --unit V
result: {"value": 29, "unit": "V"}
